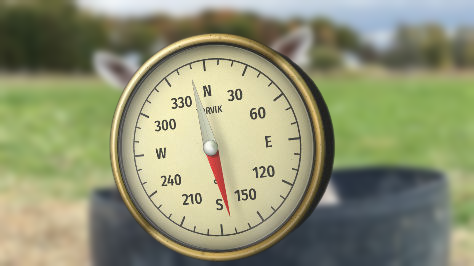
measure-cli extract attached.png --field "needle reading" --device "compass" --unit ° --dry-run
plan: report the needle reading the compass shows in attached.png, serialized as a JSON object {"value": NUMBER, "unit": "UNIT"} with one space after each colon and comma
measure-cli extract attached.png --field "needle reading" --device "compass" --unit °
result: {"value": 170, "unit": "°"}
